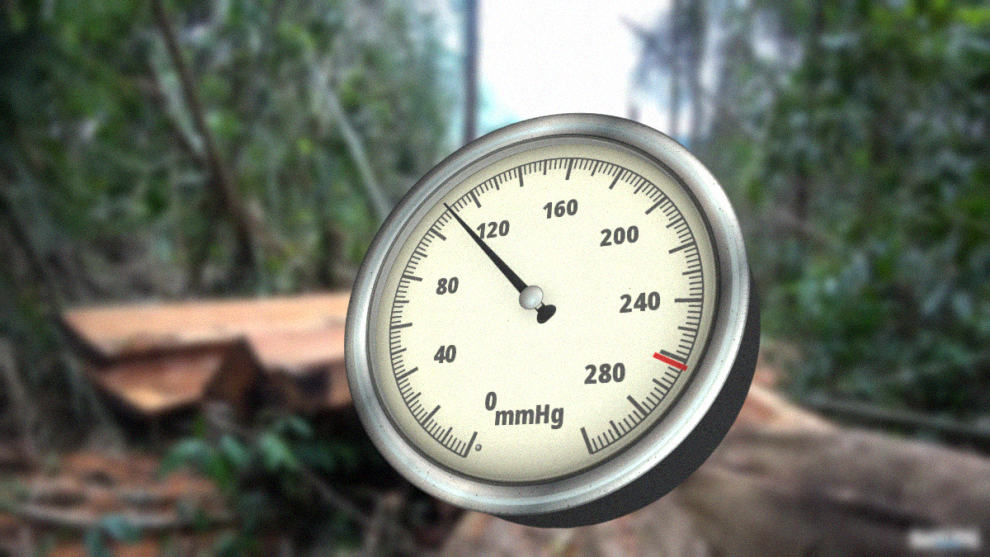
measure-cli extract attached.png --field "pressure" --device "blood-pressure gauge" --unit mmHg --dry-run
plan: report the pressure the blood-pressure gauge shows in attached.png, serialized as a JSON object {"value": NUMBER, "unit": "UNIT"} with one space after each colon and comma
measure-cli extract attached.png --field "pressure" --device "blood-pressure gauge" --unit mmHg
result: {"value": 110, "unit": "mmHg"}
